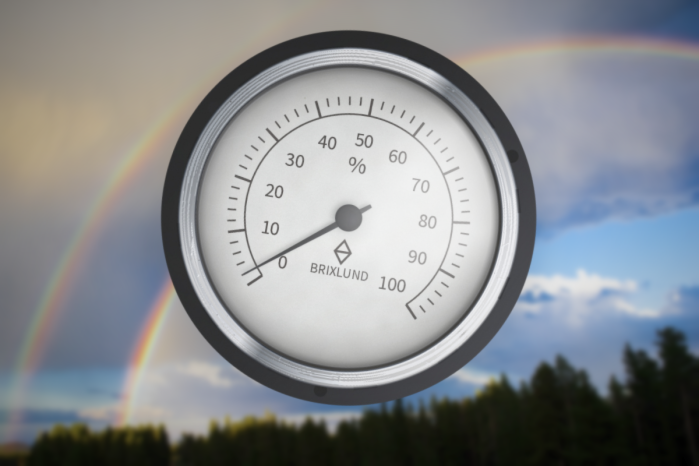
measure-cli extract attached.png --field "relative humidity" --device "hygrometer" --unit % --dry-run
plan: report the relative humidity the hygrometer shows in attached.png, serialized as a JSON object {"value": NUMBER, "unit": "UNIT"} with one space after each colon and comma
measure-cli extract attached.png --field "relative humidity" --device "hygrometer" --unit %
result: {"value": 2, "unit": "%"}
